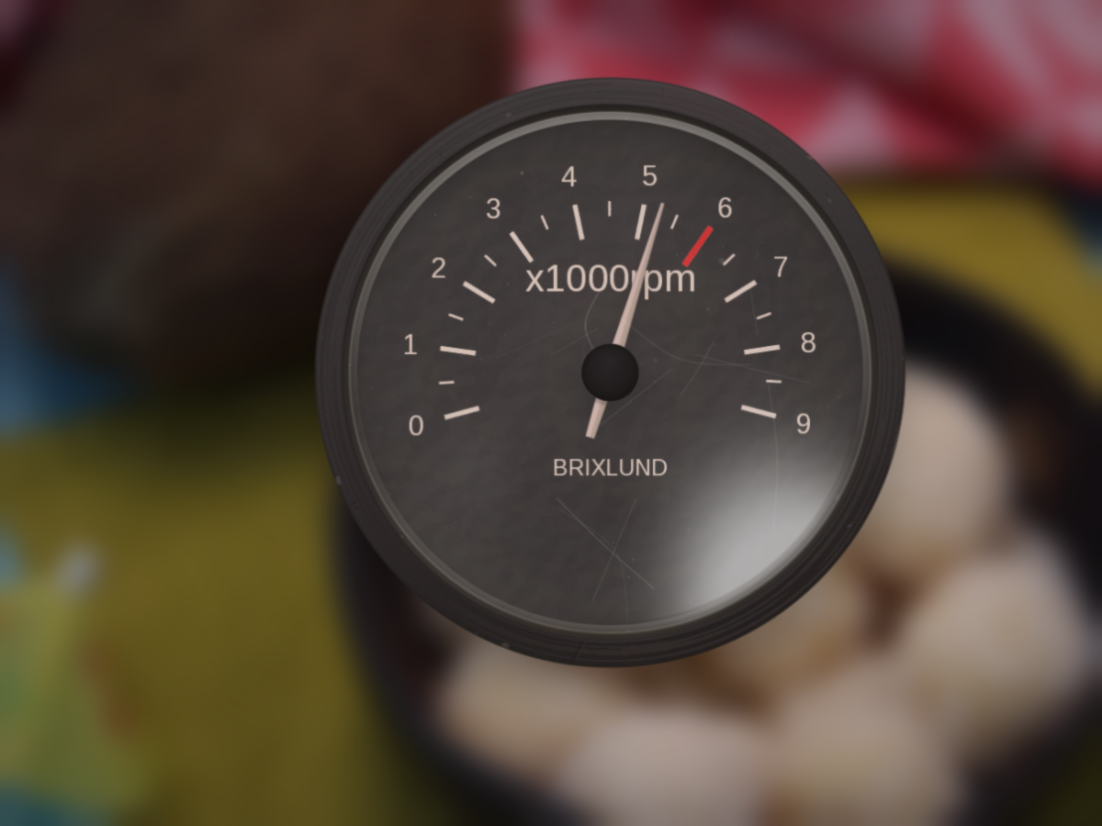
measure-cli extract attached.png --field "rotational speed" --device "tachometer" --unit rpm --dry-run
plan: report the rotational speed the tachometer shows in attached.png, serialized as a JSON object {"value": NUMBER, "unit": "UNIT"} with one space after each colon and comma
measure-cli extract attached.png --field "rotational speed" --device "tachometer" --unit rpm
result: {"value": 5250, "unit": "rpm"}
